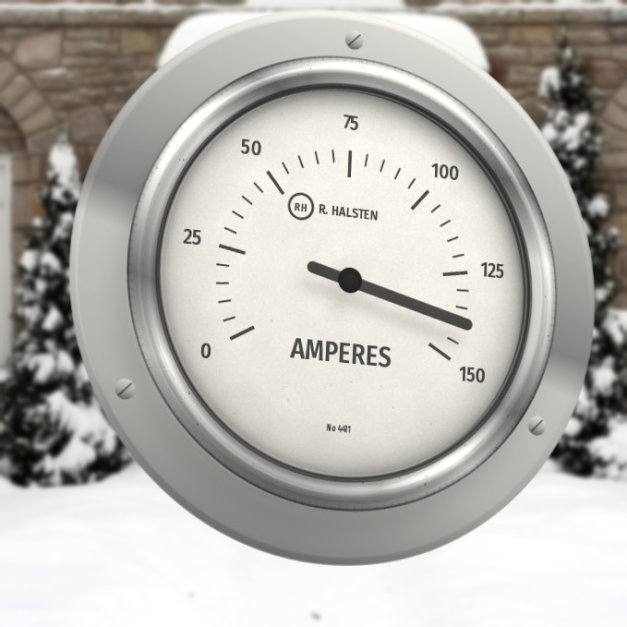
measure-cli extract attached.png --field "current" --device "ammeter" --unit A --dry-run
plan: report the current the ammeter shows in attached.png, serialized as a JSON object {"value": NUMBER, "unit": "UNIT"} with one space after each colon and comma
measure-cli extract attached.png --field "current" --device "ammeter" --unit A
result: {"value": 140, "unit": "A"}
